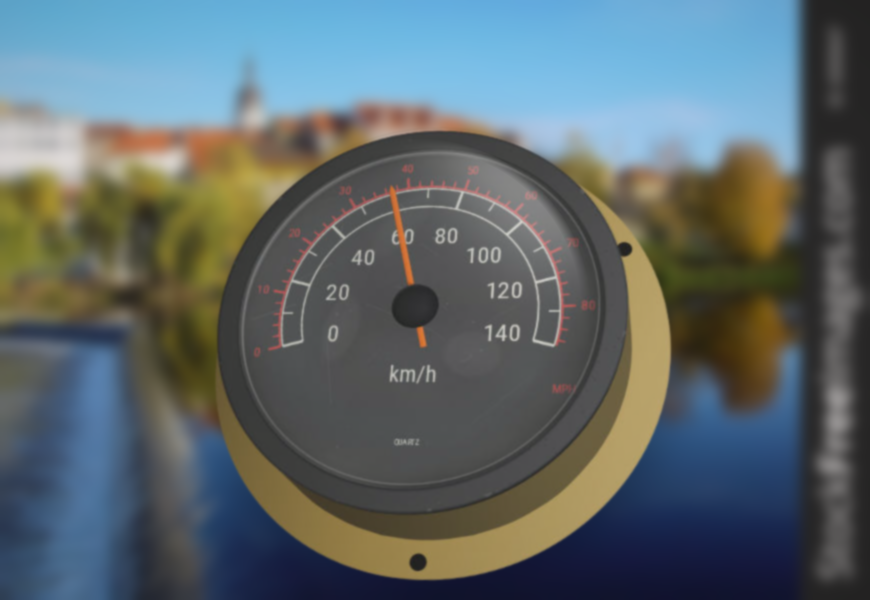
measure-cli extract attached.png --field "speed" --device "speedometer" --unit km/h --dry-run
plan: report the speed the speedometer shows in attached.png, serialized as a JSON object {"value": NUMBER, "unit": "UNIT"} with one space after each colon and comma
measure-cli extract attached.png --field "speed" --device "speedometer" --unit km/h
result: {"value": 60, "unit": "km/h"}
